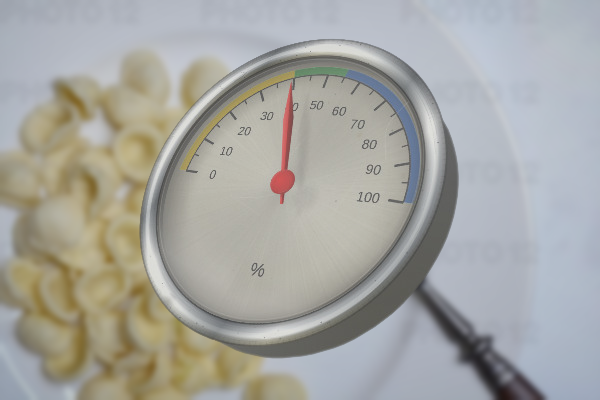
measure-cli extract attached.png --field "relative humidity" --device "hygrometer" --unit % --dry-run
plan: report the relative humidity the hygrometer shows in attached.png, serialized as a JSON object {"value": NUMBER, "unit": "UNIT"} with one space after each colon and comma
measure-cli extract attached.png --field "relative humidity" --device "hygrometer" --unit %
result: {"value": 40, "unit": "%"}
